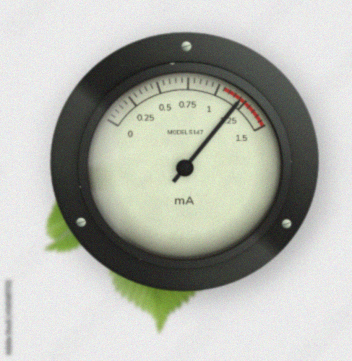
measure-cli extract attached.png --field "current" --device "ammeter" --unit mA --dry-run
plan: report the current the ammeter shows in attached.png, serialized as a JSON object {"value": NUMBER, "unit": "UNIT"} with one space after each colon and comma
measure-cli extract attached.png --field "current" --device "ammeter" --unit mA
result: {"value": 1.2, "unit": "mA"}
